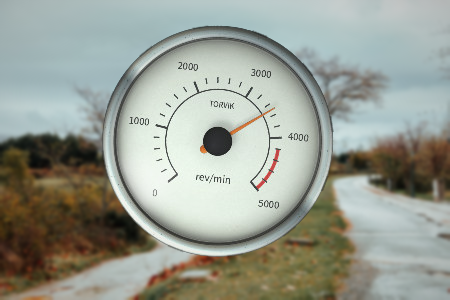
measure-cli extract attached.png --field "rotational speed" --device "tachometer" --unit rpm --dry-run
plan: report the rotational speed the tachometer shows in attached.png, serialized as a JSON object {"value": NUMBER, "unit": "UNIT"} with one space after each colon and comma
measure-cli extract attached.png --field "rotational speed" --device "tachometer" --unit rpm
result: {"value": 3500, "unit": "rpm"}
